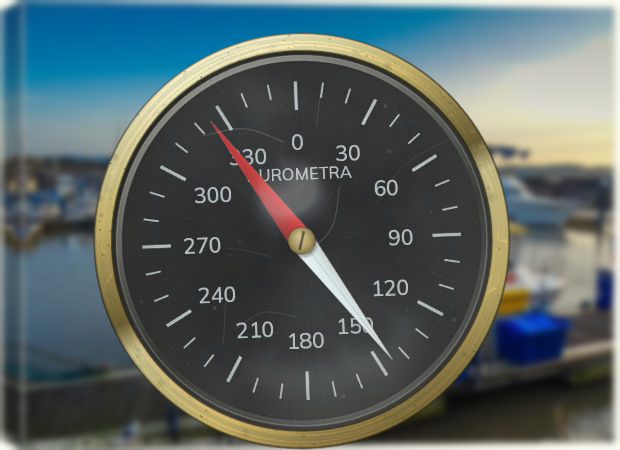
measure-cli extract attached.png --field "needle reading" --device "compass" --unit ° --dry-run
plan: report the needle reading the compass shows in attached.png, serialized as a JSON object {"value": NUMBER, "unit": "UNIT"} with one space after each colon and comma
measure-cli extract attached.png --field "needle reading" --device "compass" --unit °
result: {"value": 325, "unit": "°"}
